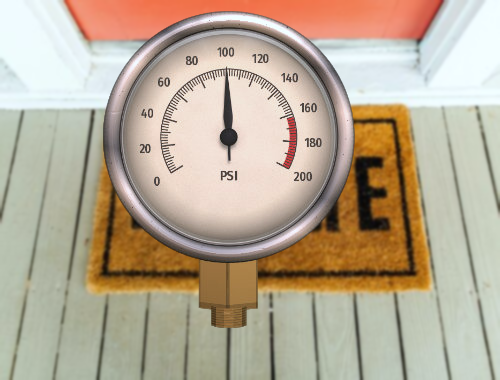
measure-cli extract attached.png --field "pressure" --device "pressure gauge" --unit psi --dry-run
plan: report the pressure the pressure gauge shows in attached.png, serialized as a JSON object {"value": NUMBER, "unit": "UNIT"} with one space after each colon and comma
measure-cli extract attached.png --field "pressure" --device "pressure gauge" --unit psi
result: {"value": 100, "unit": "psi"}
